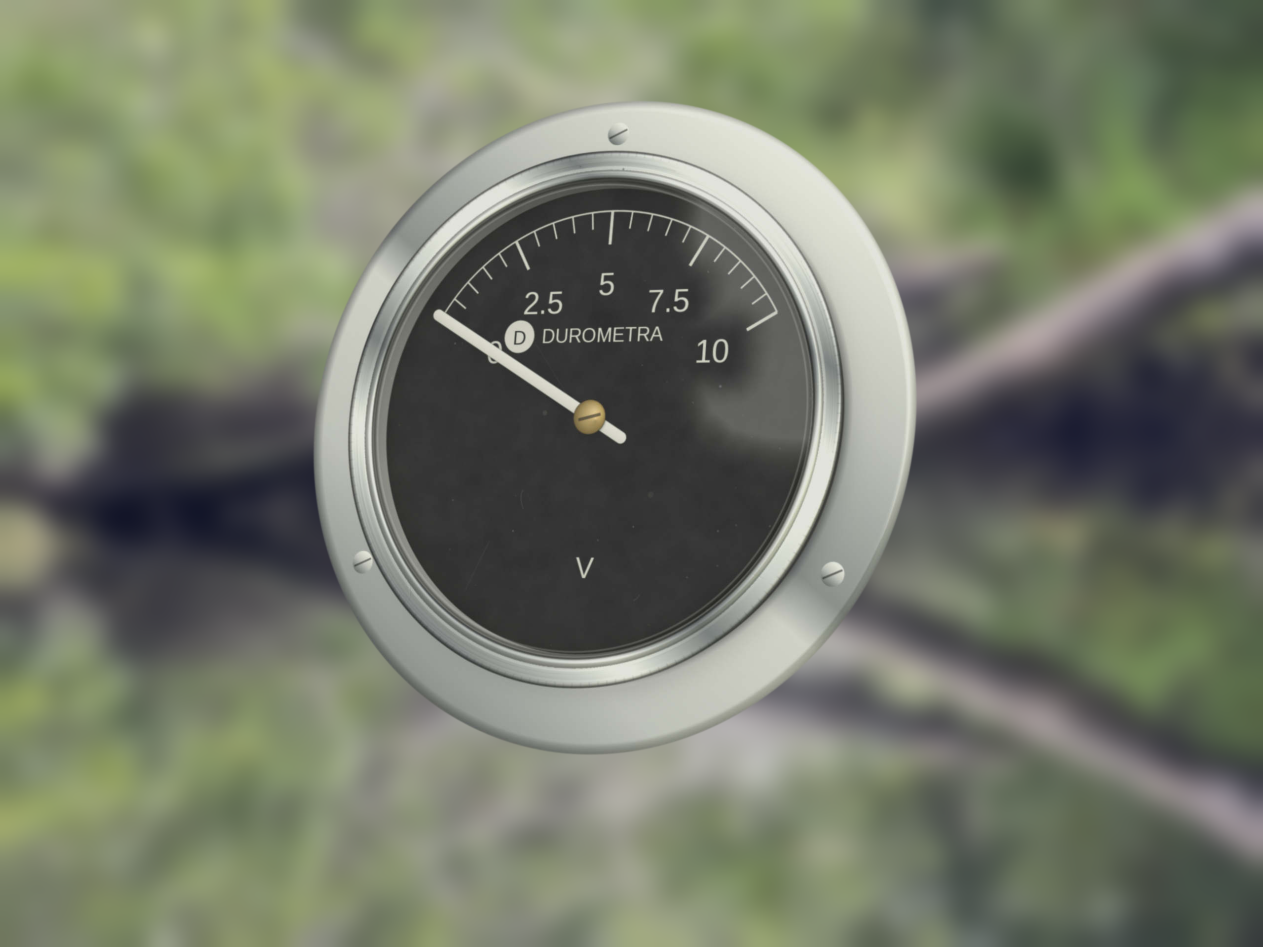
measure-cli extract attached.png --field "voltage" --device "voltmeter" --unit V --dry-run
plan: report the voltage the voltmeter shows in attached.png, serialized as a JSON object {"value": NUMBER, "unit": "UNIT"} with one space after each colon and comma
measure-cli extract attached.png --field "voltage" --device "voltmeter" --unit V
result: {"value": 0, "unit": "V"}
